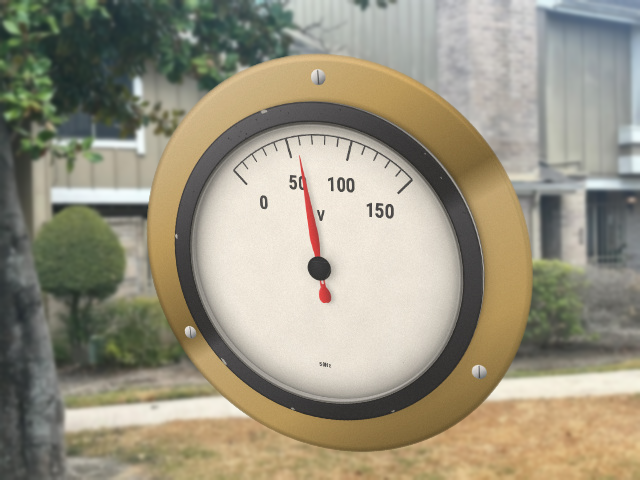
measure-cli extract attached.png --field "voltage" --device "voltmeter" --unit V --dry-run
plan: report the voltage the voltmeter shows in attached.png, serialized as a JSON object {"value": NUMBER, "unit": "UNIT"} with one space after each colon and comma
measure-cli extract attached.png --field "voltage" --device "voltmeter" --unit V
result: {"value": 60, "unit": "V"}
